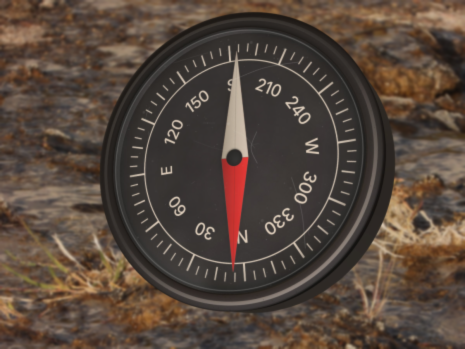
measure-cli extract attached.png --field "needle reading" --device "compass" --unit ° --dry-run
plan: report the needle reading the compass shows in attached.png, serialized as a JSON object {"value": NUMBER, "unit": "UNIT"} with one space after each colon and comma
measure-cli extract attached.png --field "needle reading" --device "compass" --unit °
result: {"value": 5, "unit": "°"}
